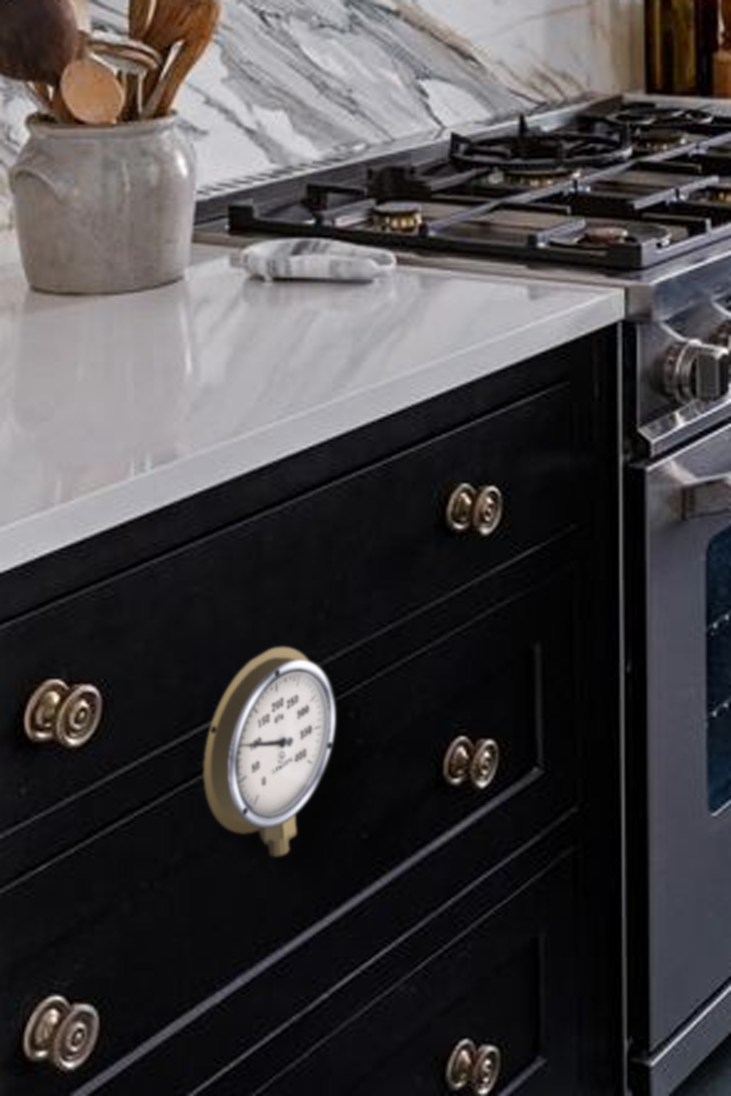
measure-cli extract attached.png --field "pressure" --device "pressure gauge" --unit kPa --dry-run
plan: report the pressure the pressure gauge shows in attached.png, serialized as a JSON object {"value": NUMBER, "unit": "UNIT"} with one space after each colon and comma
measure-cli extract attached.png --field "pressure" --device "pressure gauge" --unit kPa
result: {"value": 100, "unit": "kPa"}
